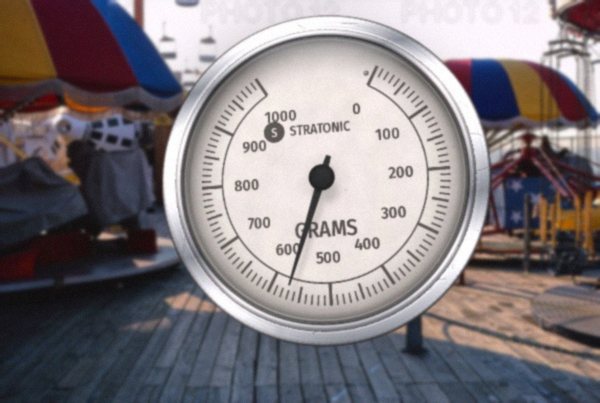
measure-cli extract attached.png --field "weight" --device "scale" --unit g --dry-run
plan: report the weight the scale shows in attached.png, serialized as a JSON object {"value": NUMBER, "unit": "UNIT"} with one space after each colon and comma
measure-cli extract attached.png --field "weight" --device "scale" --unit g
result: {"value": 570, "unit": "g"}
